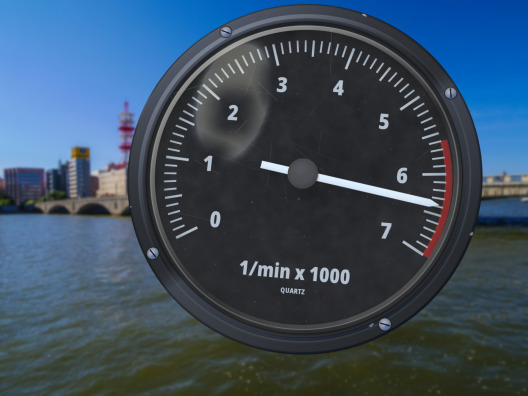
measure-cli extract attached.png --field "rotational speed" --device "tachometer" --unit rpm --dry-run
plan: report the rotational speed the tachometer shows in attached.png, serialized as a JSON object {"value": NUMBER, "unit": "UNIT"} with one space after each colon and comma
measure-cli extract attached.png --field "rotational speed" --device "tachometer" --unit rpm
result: {"value": 6400, "unit": "rpm"}
